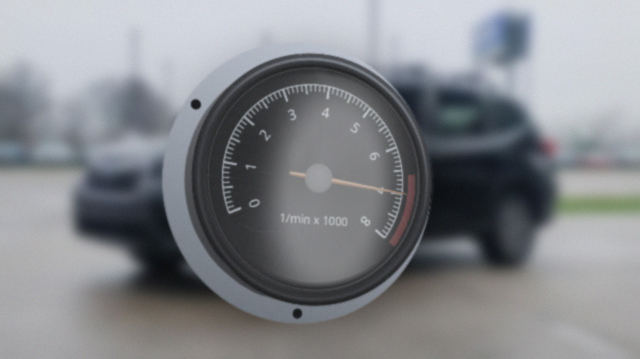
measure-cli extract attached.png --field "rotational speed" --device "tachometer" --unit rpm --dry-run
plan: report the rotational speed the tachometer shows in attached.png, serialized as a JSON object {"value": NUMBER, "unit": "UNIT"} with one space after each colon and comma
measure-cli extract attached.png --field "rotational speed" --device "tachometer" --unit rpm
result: {"value": 7000, "unit": "rpm"}
